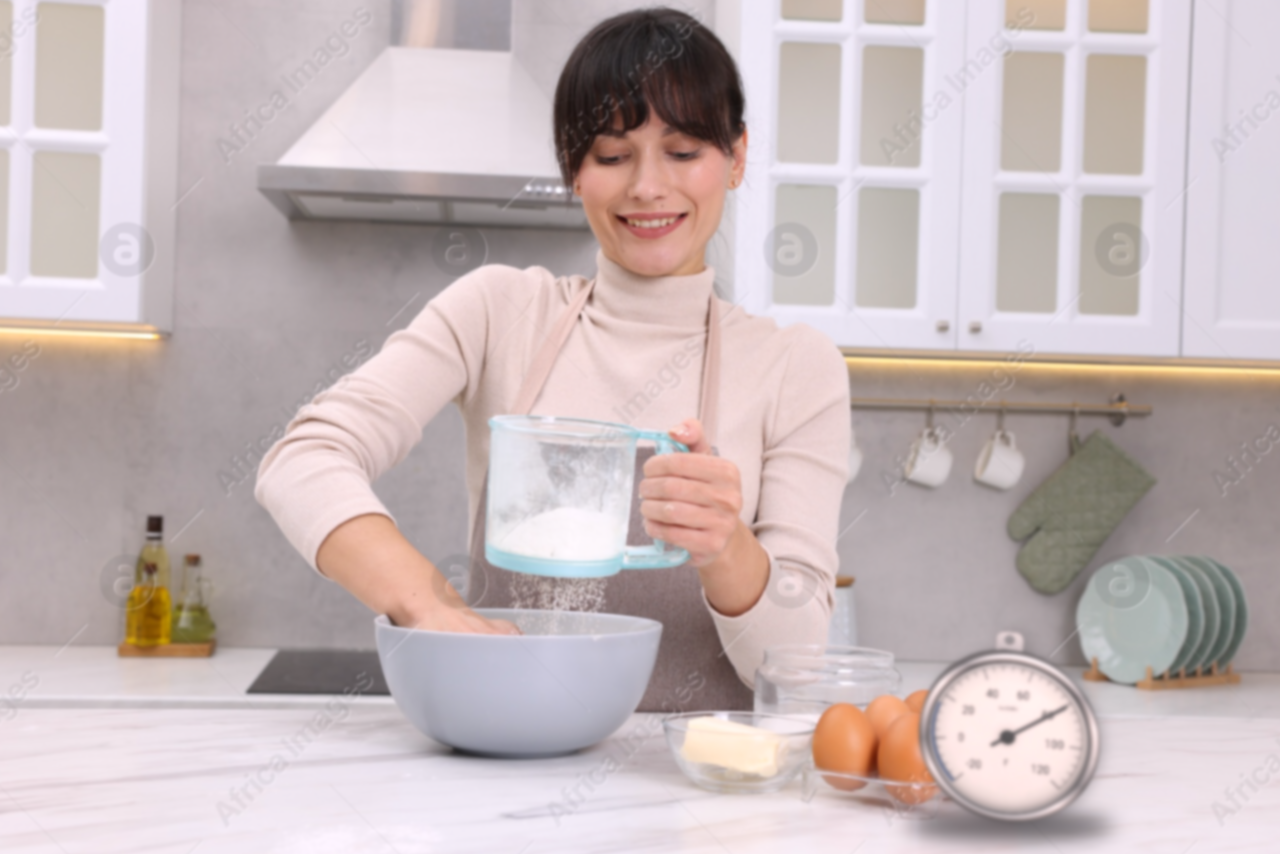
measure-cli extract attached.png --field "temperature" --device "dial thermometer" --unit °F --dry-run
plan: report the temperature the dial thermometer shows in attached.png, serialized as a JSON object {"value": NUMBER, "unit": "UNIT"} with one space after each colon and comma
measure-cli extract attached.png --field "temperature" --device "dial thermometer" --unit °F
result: {"value": 80, "unit": "°F"}
